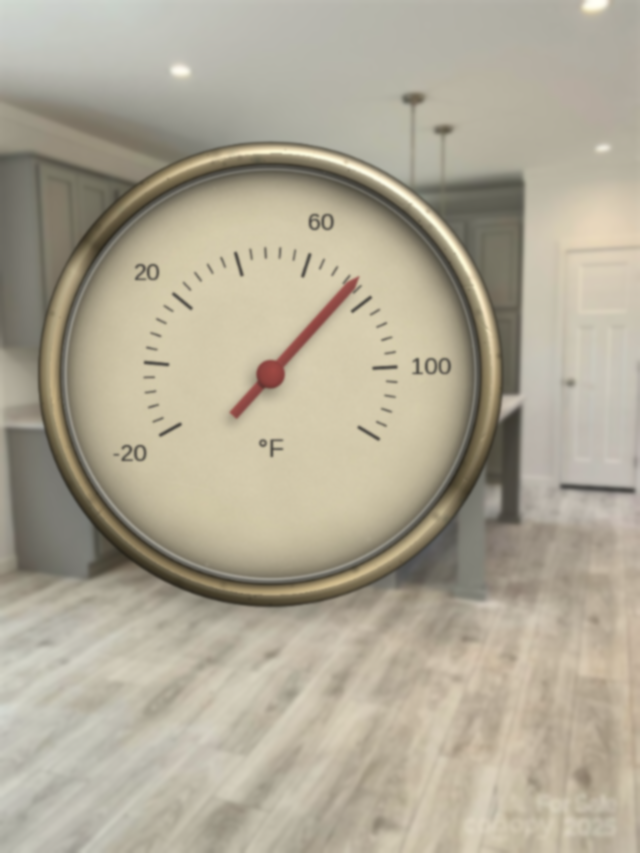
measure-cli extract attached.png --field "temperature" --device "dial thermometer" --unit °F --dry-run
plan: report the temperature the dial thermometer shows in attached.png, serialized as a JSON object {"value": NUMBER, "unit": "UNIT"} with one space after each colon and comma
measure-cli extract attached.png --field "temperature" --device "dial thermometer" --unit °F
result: {"value": 74, "unit": "°F"}
